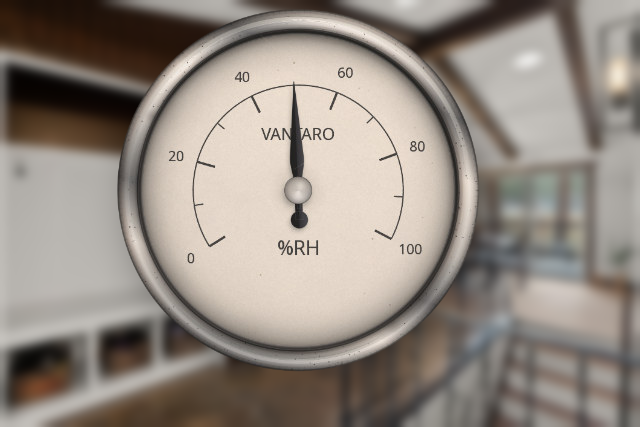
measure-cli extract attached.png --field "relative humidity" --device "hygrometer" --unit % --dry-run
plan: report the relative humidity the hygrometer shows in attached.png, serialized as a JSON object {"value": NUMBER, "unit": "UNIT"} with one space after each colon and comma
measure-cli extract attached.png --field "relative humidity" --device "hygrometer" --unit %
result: {"value": 50, "unit": "%"}
